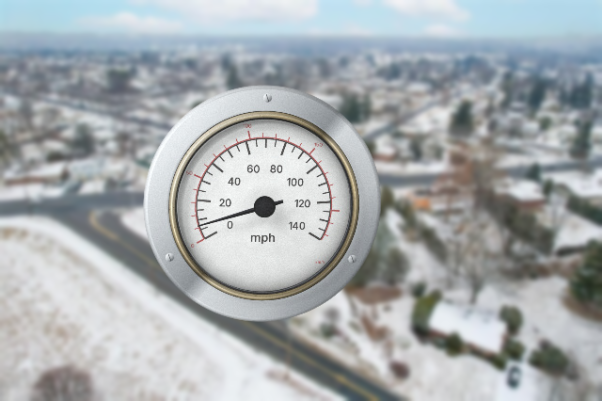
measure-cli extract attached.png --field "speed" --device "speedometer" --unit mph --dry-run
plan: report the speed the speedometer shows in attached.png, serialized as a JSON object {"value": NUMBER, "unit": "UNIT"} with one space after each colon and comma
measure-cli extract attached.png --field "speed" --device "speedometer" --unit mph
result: {"value": 7.5, "unit": "mph"}
